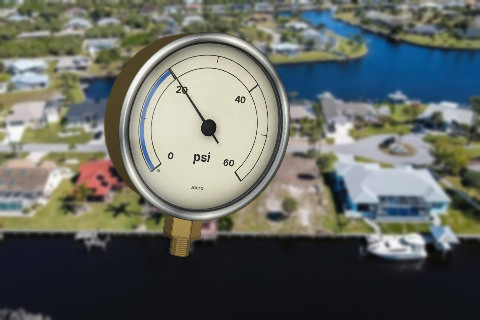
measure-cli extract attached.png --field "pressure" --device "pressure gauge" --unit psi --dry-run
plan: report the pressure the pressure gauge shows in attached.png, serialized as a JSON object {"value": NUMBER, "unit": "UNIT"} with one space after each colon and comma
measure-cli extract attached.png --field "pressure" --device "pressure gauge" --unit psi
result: {"value": 20, "unit": "psi"}
